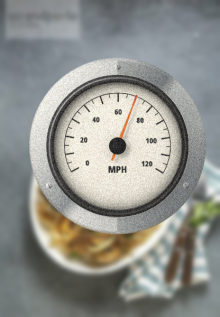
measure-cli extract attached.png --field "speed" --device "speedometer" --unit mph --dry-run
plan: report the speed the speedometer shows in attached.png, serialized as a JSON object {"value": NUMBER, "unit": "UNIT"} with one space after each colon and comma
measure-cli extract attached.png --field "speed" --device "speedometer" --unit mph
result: {"value": 70, "unit": "mph"}
